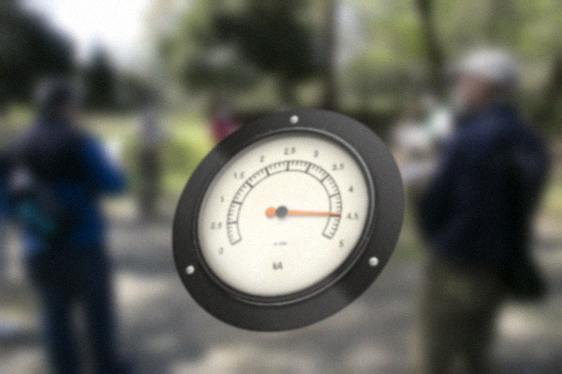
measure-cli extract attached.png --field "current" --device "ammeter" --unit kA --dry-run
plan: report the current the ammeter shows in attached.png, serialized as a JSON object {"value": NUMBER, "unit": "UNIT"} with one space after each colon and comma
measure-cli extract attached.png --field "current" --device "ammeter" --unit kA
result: {"value": 4.5, "unit": "kA"}
